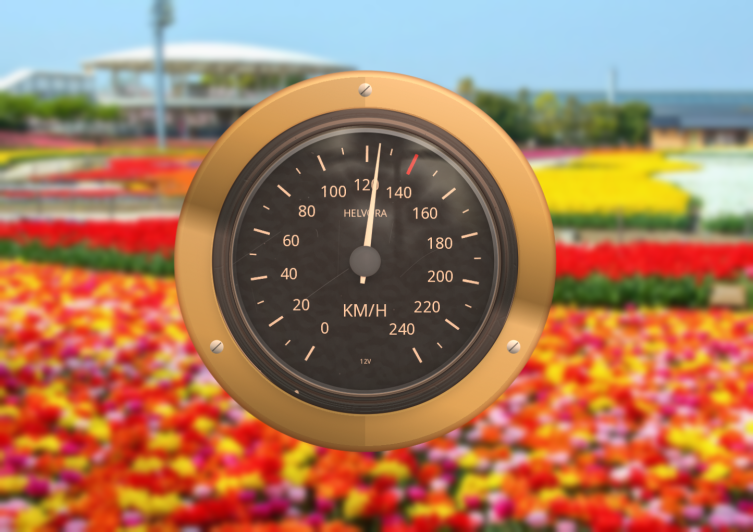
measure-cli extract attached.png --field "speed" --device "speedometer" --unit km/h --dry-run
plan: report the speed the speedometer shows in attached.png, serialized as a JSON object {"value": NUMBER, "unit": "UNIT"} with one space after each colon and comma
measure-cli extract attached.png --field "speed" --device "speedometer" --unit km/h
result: {"value": 125, "unit": "km/h"}
